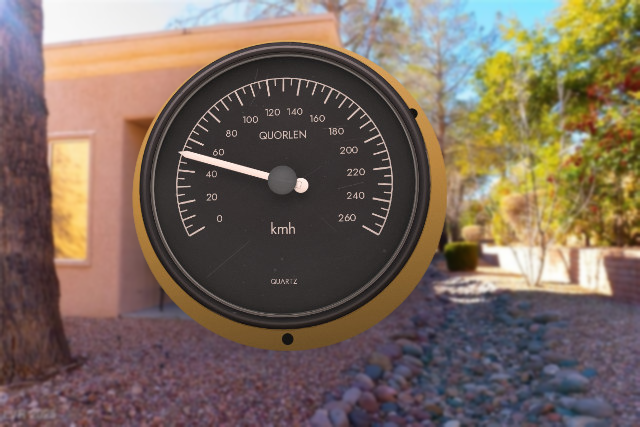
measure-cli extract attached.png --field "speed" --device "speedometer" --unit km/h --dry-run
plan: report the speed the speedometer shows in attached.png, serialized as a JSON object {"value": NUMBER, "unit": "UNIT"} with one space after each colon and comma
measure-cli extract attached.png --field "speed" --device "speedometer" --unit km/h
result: {"value": 50, "unit": "km/h"}
